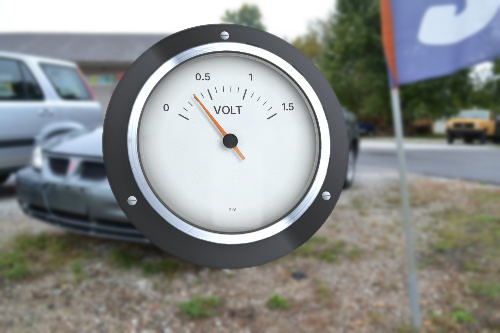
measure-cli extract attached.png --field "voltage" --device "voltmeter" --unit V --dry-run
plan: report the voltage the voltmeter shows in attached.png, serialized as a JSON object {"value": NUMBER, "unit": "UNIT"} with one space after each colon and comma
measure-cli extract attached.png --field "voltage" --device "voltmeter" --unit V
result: {"value": 0.3, "unit": "V"}
